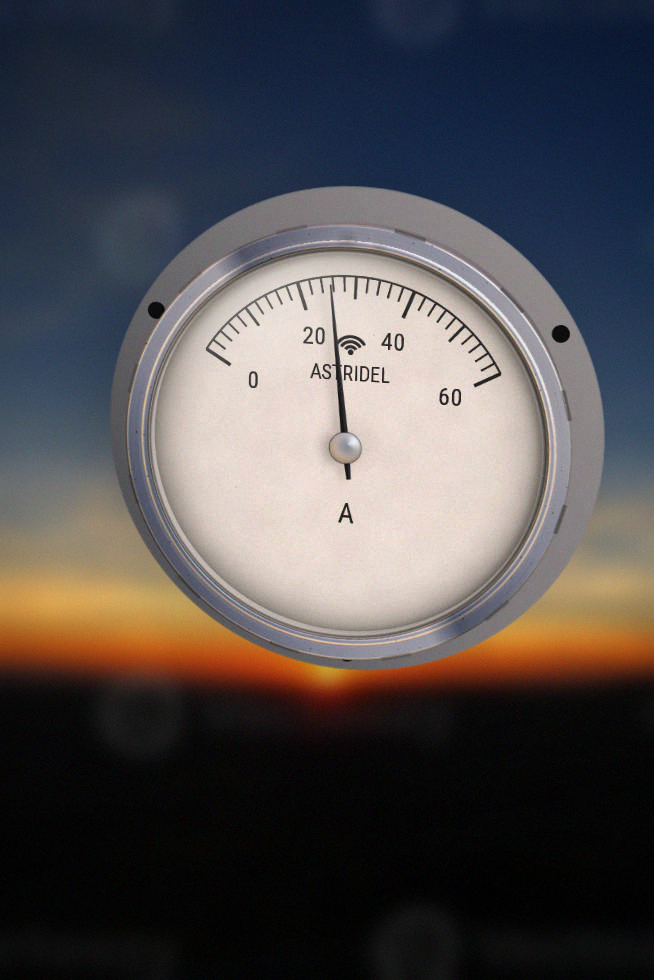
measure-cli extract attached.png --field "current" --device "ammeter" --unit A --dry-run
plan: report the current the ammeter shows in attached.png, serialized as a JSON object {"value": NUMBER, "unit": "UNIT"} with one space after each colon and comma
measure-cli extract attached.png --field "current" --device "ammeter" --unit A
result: {"value": 26, "unit": "A"}
